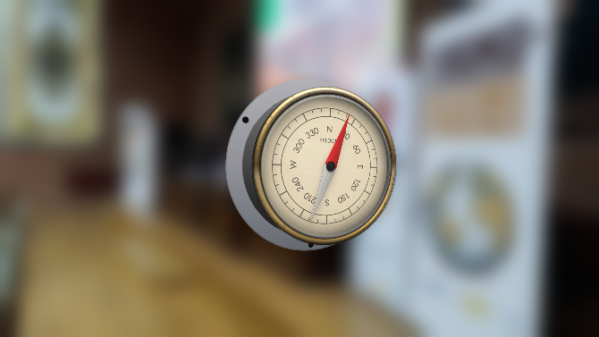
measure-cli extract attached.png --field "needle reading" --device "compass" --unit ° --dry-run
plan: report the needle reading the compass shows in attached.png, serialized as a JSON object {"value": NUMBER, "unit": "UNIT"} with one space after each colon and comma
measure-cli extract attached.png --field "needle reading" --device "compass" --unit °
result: {"value": 20, "unit": "°"}
